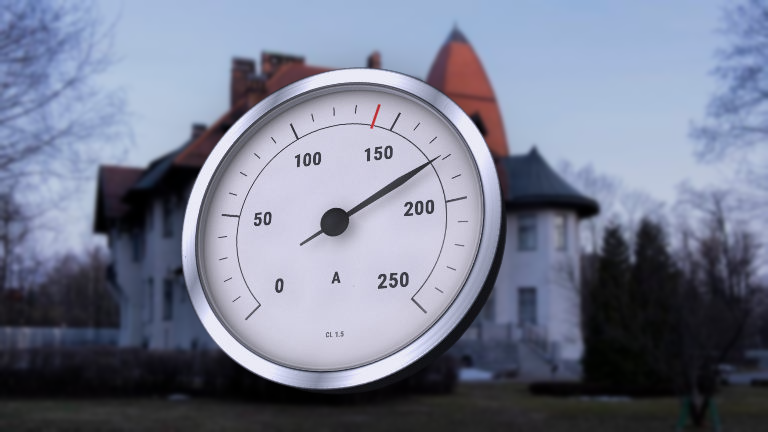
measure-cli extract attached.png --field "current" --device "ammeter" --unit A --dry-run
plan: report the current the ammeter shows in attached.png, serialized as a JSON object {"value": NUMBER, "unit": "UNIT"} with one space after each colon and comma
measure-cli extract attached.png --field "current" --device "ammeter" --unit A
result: {"value": 180, "unit": "A"}
